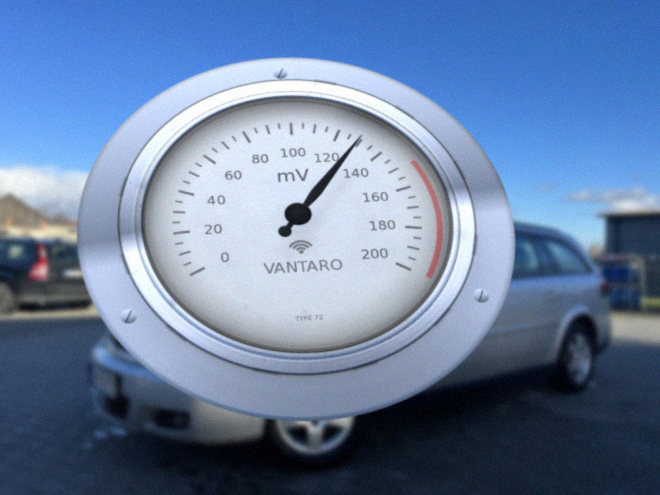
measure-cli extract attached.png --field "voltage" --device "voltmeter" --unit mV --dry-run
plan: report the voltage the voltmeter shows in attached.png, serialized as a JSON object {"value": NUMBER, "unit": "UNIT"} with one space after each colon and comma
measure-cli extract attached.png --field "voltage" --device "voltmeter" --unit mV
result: {"value": 130, "unit": "mV"}
